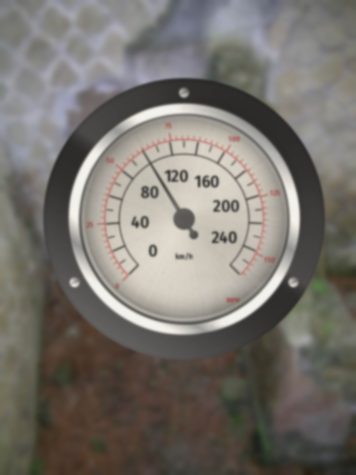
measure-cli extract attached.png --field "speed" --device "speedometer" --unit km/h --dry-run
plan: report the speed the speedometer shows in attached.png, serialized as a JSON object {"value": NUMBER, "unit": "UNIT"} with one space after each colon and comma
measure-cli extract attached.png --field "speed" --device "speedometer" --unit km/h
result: {"value": 100, "unit": "km/h"}
